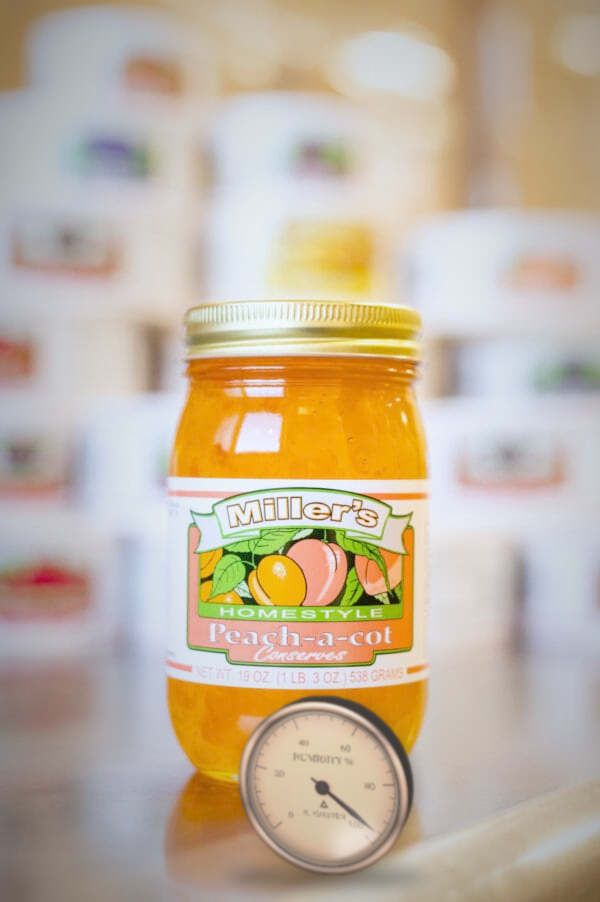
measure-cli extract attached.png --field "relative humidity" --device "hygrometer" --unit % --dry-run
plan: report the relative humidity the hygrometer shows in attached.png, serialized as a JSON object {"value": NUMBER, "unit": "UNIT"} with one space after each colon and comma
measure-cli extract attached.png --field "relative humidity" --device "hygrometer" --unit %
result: {"value": 96, "unit": "%"}
